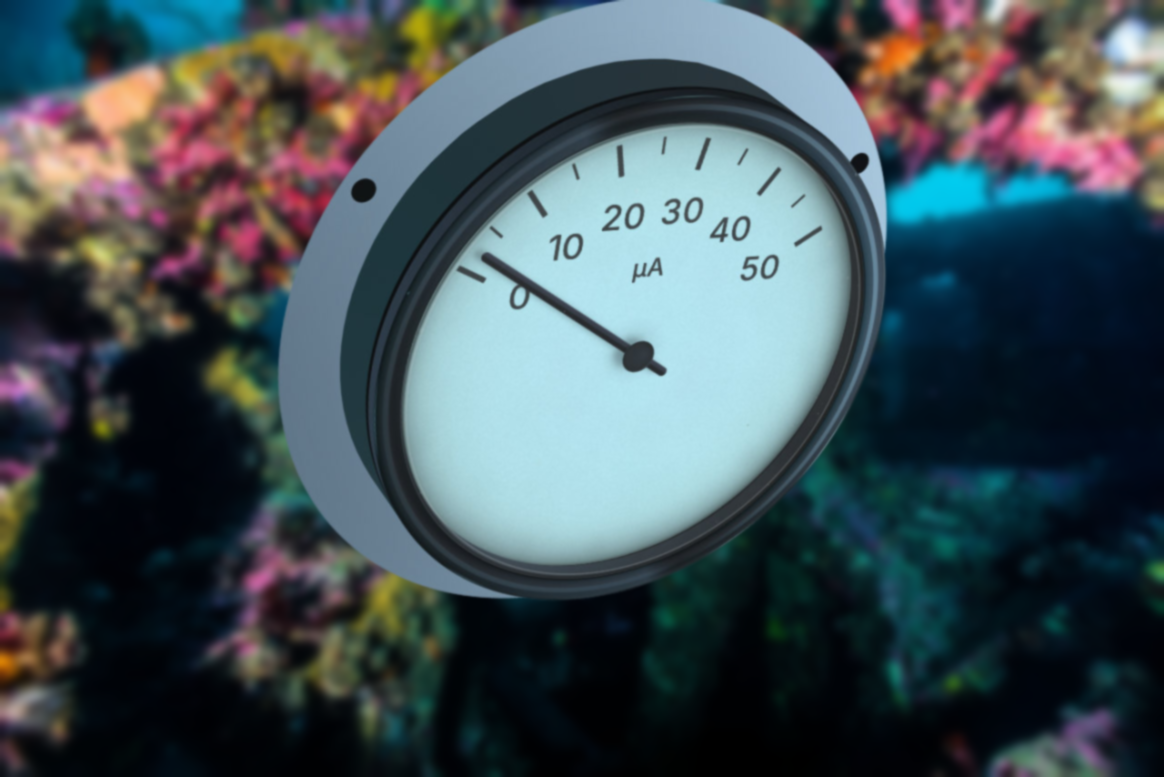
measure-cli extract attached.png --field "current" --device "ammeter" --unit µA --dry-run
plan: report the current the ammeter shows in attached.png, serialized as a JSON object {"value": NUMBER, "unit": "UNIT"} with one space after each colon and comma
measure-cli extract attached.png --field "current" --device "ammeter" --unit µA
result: {"value": 2.5, "unit": "µA"}
